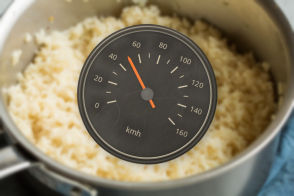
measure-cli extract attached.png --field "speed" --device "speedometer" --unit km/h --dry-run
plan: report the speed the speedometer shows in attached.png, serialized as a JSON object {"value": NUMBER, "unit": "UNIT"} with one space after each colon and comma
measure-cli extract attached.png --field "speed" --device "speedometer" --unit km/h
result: {"value": 50, "unit": "km/h"}
